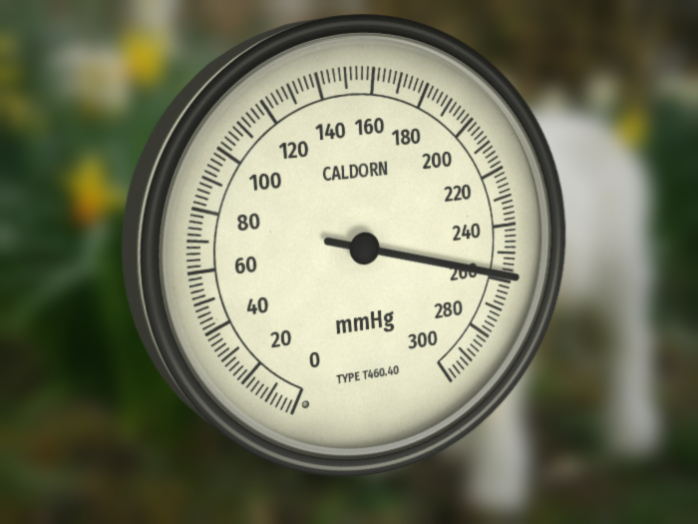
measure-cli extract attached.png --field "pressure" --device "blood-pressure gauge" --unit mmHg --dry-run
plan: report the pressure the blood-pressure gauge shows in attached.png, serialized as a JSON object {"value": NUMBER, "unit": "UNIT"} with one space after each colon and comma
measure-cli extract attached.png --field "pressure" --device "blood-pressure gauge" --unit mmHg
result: {"value": 258, "unit": "mmHg"}
